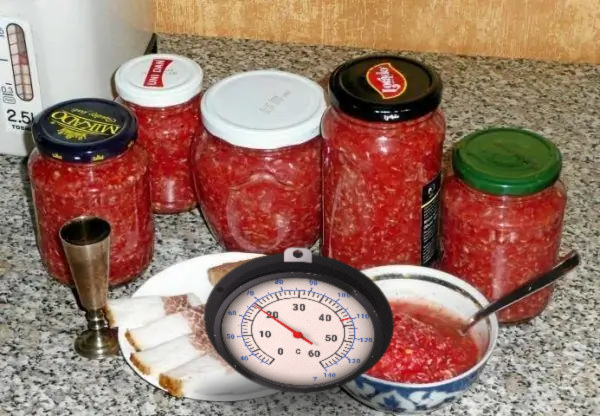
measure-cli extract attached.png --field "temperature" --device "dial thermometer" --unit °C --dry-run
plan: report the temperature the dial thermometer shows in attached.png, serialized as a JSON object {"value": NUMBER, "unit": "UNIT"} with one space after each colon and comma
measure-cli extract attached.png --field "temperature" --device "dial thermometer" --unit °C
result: {"value": 20, "unit": "°C"}
